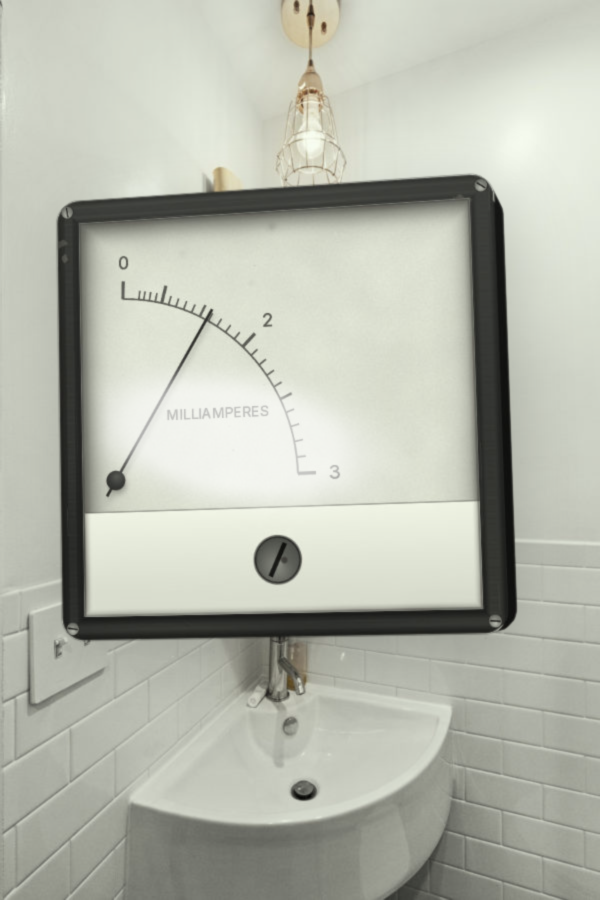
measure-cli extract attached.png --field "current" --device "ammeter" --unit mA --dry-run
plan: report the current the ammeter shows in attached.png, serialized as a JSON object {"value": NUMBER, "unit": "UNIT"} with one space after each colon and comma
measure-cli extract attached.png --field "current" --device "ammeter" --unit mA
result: {"value": 1.6, "unit": "mA"}
